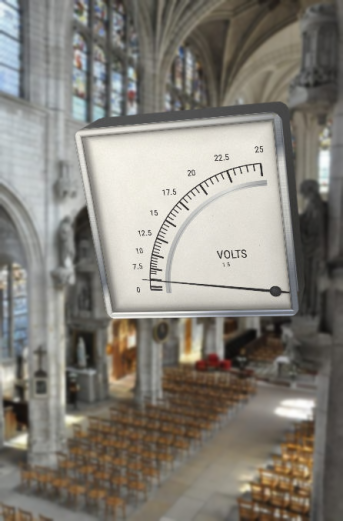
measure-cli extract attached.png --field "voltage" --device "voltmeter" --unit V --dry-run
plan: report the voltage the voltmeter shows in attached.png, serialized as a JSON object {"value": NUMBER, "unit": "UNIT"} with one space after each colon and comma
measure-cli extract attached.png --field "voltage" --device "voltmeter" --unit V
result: {"value": 5, "unit": "V"}
